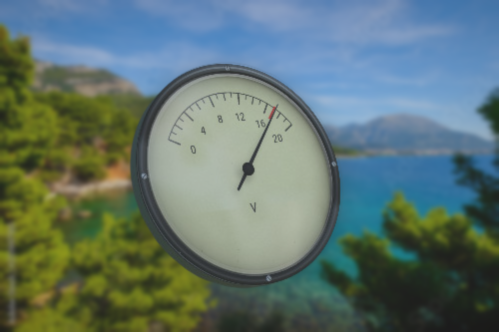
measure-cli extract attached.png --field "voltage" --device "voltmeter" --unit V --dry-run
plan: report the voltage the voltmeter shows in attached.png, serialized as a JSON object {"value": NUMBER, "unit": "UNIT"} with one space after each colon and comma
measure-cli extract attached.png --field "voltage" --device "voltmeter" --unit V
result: {"value": 17, "unit": "V"}
